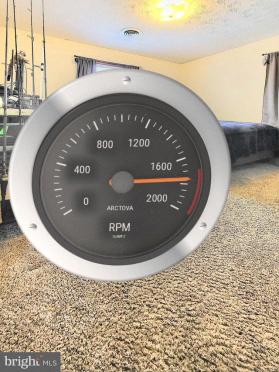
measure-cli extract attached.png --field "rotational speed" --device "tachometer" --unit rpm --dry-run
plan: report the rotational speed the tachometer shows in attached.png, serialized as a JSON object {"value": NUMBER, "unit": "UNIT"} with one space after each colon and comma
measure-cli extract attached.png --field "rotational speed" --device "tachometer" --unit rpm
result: {"value": 1750, "unit": "rpm"}
